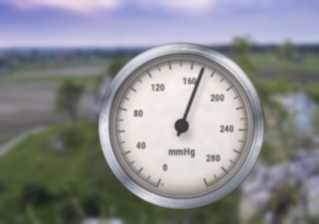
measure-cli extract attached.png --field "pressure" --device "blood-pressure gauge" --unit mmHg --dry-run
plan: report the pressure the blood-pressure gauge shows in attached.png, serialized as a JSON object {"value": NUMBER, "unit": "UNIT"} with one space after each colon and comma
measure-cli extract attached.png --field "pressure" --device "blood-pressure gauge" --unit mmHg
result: {"value": 170, "unit": "mmHg"}
